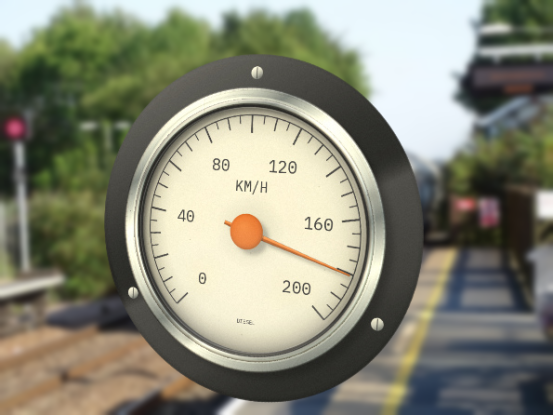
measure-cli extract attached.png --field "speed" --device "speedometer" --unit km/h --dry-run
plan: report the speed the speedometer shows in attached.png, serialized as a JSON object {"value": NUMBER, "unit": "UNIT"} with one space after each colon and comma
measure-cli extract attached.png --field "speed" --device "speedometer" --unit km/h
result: {"value": 180, "unit": "km/h"}
